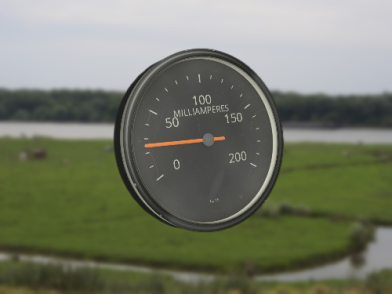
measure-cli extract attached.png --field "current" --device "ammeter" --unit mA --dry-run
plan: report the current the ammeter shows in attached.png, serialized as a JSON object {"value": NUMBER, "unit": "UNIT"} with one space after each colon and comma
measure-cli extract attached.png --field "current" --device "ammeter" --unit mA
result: {"value": 25, "unit": "mA"}
